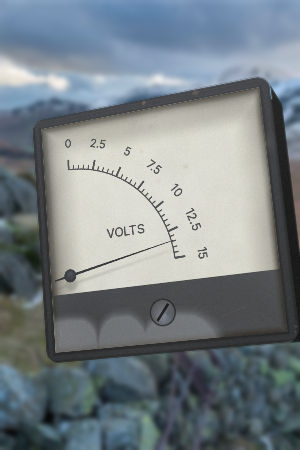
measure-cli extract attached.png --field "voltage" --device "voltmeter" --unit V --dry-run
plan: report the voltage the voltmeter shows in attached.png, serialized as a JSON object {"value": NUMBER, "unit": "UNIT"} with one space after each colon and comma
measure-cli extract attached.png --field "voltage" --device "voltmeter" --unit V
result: {"value": 13.5, "unit": "V"}
